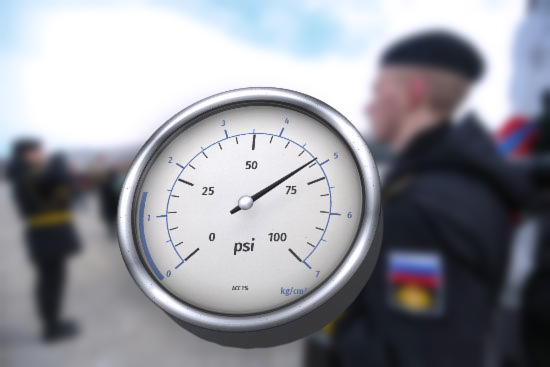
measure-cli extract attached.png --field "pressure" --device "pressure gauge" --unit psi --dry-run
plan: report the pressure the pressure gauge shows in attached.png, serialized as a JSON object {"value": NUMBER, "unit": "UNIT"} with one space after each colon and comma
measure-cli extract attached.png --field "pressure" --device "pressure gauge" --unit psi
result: {"value": 70, "unit": "psi"}
